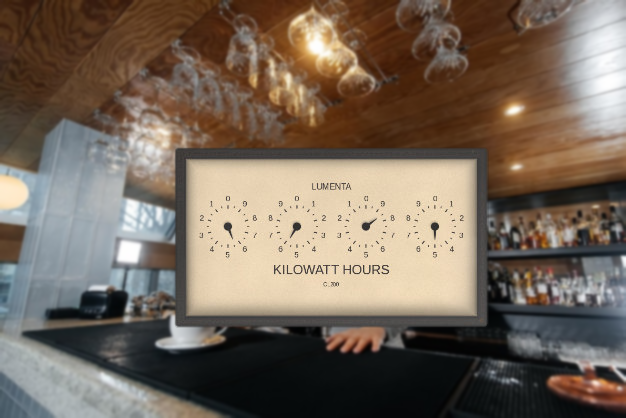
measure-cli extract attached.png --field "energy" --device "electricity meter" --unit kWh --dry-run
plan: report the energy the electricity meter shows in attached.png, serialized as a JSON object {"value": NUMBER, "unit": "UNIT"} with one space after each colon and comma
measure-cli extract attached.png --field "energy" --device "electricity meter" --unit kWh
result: {"value": 5585, "unit": "kWh"}
